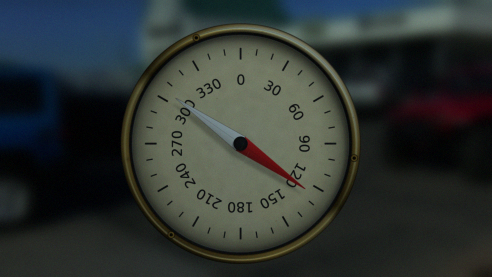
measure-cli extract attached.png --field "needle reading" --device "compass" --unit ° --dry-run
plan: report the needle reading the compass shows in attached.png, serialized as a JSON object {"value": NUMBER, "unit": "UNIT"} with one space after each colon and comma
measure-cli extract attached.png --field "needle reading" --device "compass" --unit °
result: {"value": 125, "unit": "°"}
